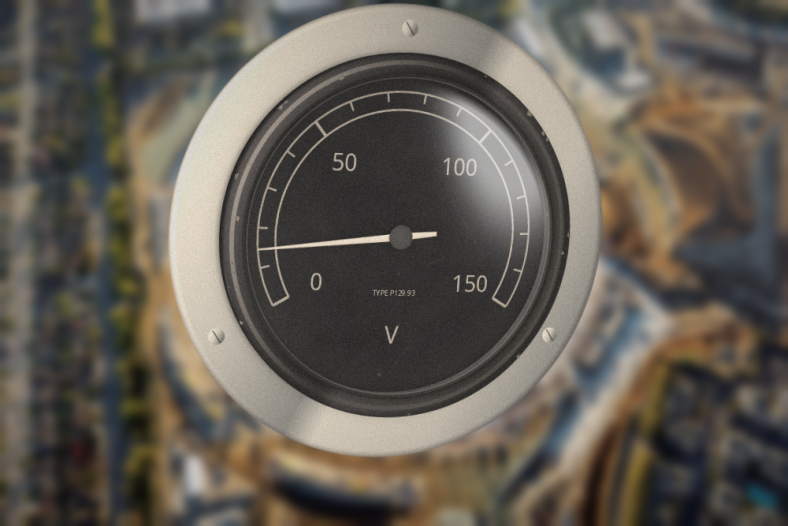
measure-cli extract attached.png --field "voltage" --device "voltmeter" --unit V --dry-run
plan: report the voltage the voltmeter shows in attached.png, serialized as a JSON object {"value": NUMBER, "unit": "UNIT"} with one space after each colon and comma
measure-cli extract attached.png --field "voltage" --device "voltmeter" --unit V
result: {"value": 15, "unit": "V"}
